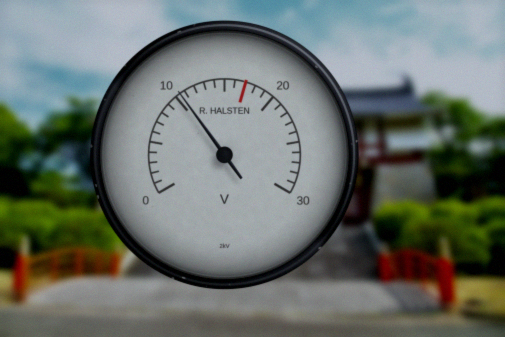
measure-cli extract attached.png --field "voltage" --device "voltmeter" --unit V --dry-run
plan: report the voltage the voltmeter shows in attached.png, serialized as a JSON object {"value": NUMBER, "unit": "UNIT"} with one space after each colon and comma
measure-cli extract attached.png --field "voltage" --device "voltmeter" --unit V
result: {"value": 10.5, "unit": "V"}
